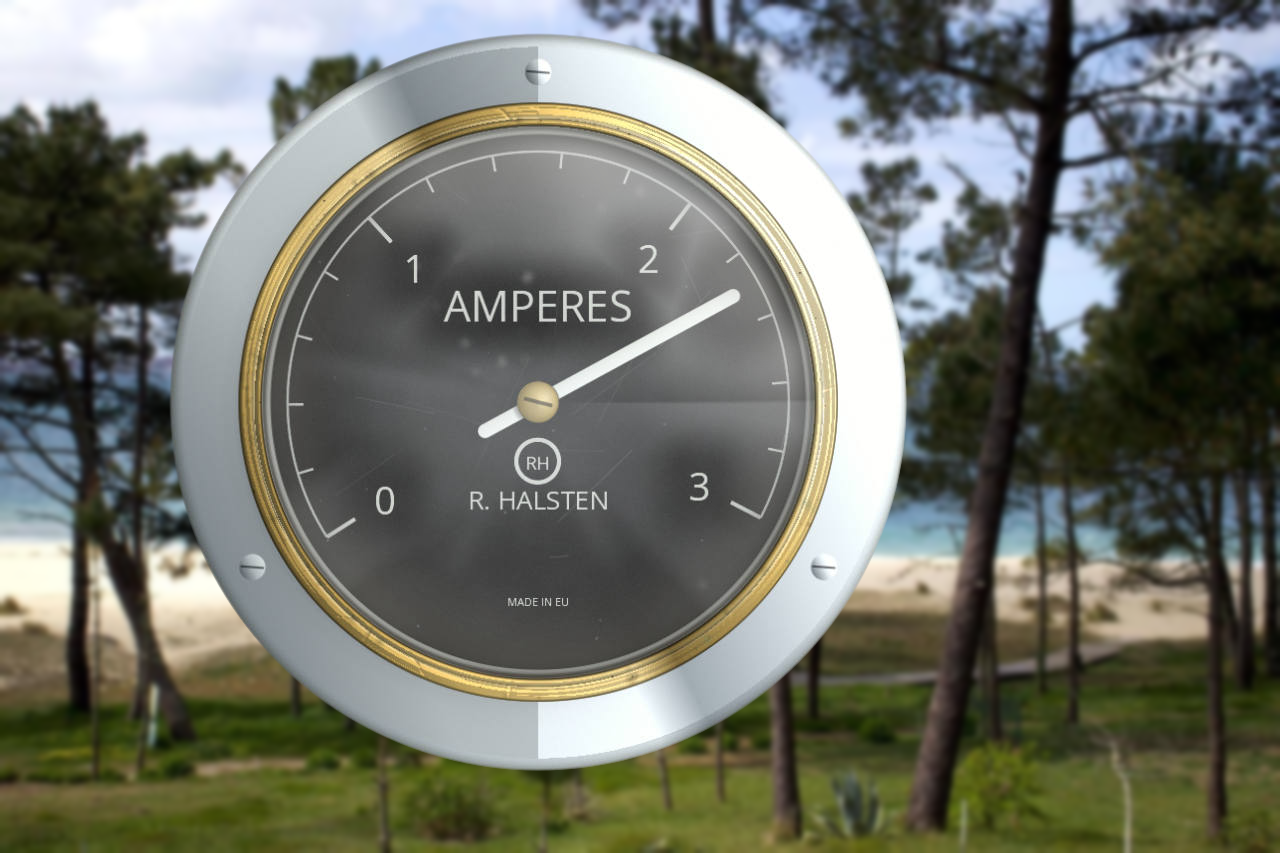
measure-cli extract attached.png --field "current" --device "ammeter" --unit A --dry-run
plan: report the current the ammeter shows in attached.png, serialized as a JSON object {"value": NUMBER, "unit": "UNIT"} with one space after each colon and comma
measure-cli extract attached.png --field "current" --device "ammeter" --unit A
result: {"value": 2.3, "unit": "A"}
